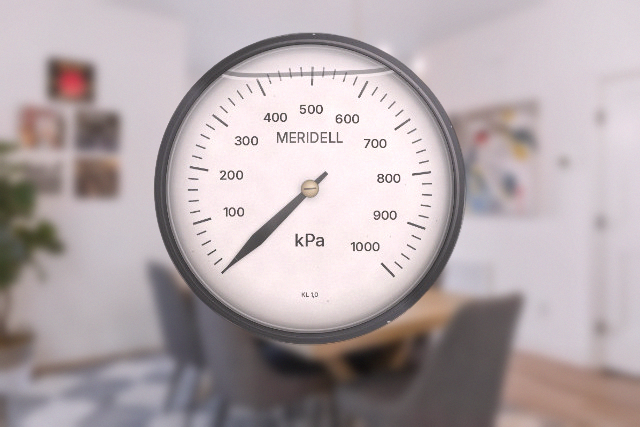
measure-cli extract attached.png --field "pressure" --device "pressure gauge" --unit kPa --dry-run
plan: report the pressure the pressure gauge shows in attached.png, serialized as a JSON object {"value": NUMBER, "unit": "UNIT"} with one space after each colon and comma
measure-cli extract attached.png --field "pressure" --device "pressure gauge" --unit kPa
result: {"value": 0, "unit": "kPa"}
